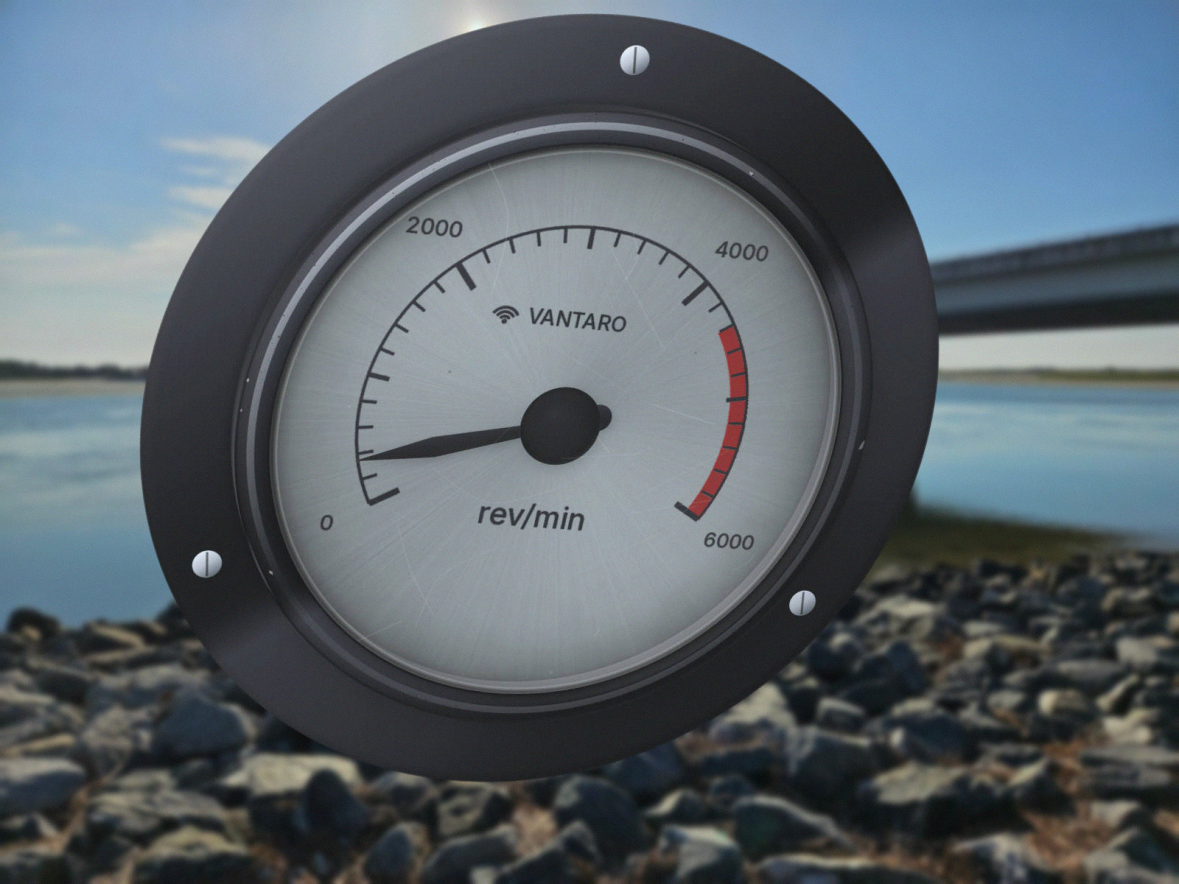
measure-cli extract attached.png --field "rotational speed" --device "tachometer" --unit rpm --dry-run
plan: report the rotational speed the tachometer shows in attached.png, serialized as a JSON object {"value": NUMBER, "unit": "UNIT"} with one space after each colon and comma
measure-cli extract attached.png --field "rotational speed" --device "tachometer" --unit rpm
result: {"value": 400, "unit": "rpm"}
